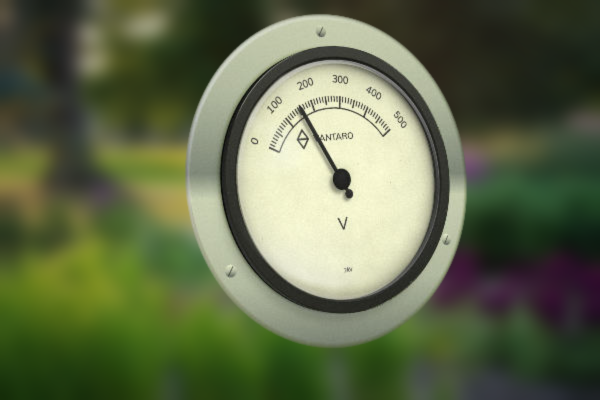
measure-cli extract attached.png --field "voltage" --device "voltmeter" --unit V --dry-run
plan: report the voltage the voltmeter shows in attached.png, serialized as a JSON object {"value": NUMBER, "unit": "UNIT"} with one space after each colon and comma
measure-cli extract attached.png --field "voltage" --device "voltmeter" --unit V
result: {"value": 150, "unit": "V"}
